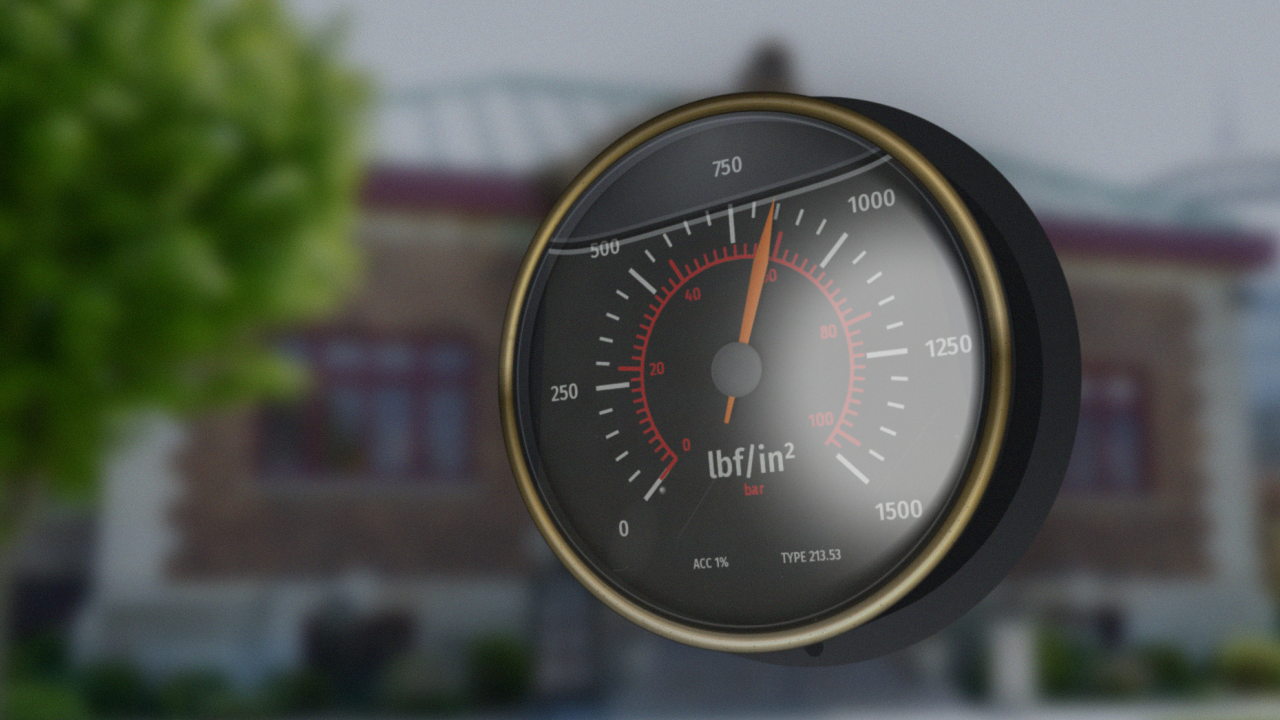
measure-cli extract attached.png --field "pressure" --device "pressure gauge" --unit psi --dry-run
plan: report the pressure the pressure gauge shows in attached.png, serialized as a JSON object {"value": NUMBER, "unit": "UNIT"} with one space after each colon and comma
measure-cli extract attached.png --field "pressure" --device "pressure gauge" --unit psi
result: {"value": 850, "unit": "psi"}
